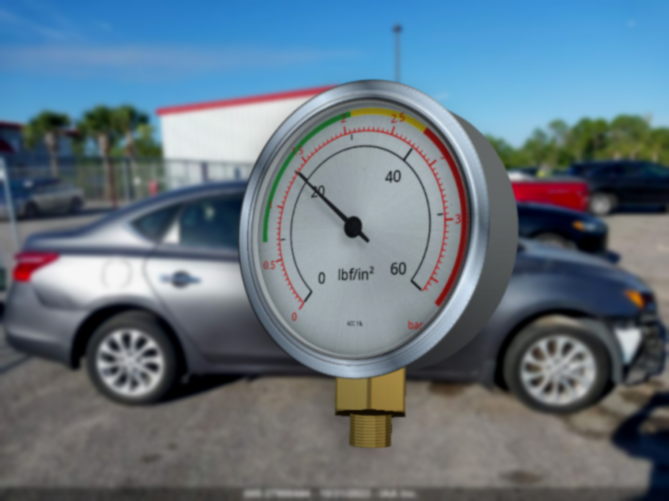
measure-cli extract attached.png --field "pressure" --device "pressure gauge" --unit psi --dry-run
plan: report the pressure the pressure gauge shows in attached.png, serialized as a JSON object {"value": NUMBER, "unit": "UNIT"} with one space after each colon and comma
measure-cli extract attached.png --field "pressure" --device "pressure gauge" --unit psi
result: {"value": 20, "unit": "psi"}
